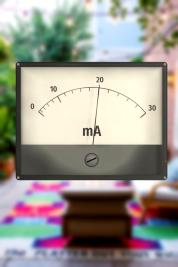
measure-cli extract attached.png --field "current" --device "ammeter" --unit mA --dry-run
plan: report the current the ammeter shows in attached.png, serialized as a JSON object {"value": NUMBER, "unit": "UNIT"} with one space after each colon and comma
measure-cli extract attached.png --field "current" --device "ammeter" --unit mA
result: {"value": 20, "unit": "mA"}
